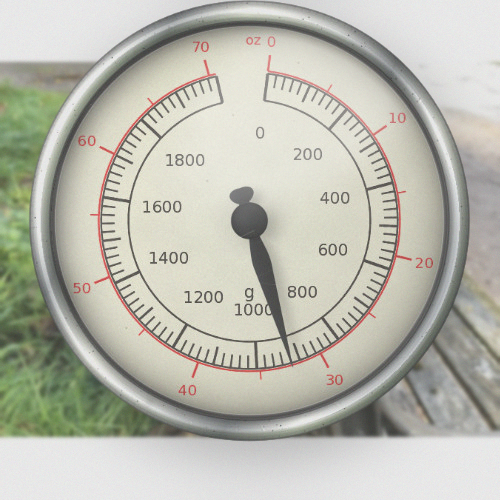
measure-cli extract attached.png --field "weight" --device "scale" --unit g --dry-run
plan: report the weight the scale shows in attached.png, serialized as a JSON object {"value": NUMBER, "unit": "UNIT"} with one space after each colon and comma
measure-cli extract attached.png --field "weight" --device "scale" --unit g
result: {"value": 920, "unit": "g"}
